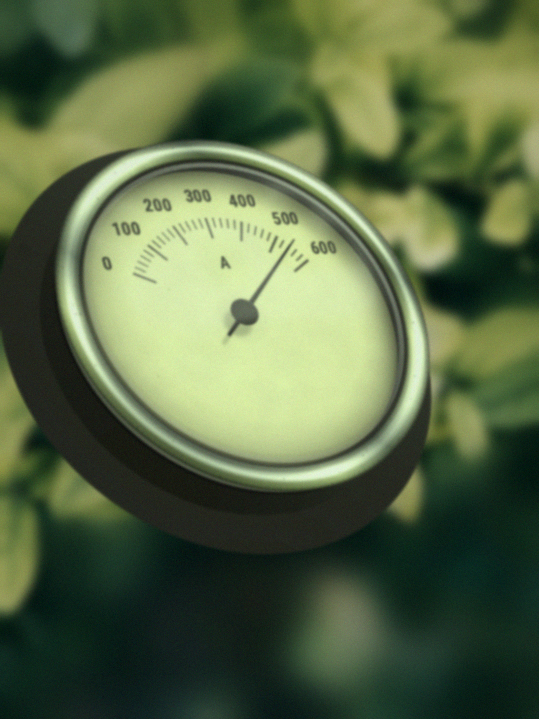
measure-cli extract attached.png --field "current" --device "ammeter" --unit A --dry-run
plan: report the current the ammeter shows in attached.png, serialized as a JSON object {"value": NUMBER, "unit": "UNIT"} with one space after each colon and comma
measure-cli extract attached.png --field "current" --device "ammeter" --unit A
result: {"value": 540, "unit": "A"}
